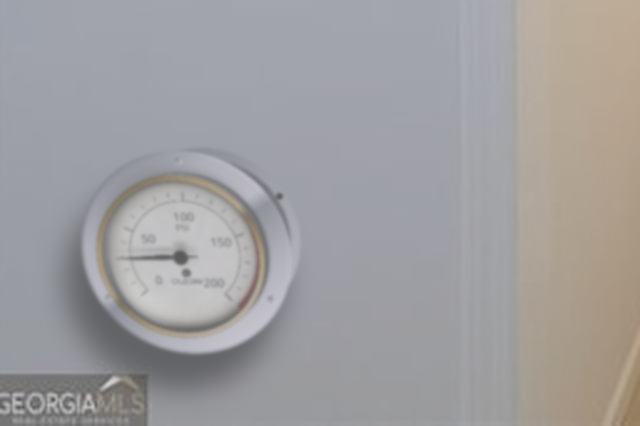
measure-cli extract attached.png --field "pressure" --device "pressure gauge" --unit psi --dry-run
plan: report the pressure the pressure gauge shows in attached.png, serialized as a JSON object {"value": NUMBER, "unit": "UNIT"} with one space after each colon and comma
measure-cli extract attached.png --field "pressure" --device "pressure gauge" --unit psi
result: {"value": 30, "unit": "psi"}
